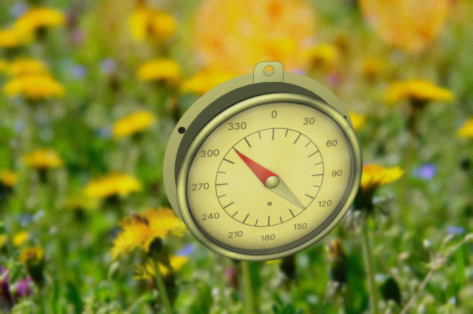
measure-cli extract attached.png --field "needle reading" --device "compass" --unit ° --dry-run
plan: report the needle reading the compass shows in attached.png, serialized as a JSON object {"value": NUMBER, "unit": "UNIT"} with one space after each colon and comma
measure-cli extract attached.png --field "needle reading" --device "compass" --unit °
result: {"value": 315, "unit": "°"}
